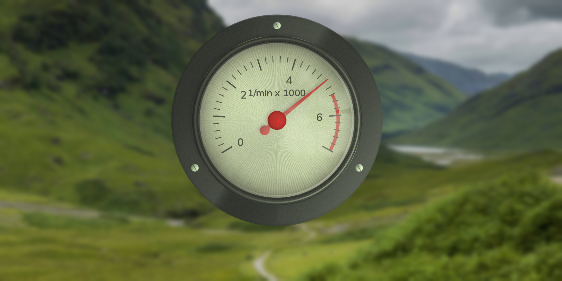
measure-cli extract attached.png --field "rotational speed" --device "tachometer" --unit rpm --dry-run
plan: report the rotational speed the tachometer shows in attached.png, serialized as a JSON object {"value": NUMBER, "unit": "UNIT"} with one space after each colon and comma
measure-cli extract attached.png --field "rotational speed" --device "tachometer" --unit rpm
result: {"value": 5000, "unit": "rpm"}
